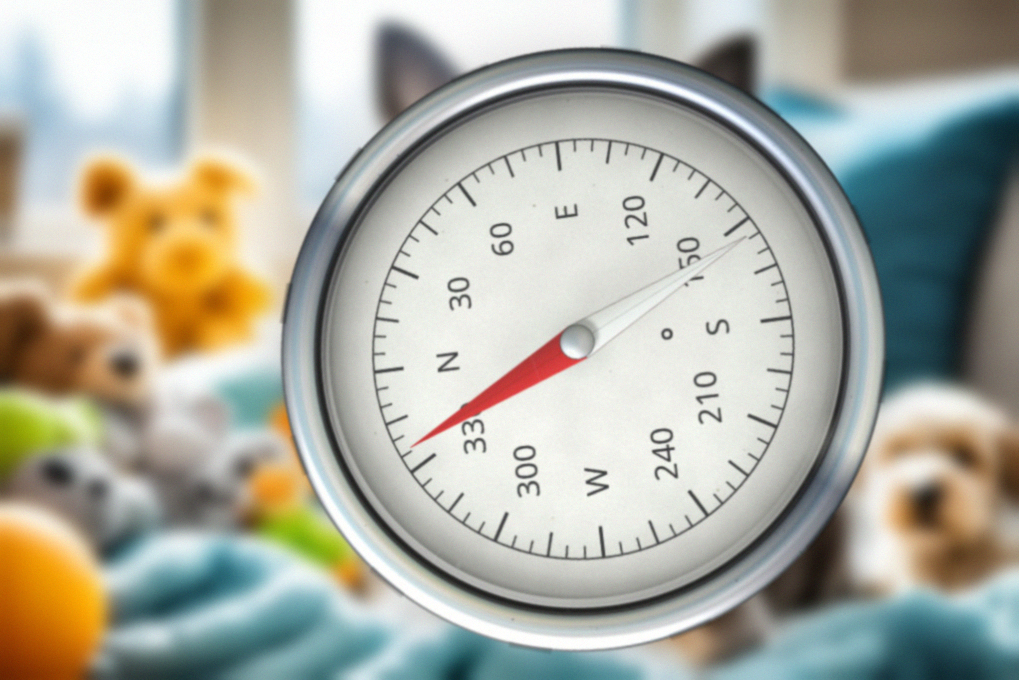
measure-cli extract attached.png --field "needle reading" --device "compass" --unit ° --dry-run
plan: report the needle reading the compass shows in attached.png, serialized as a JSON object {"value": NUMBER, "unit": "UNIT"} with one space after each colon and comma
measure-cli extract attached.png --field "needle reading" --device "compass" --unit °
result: {"value": 335, "unit": "°"}
